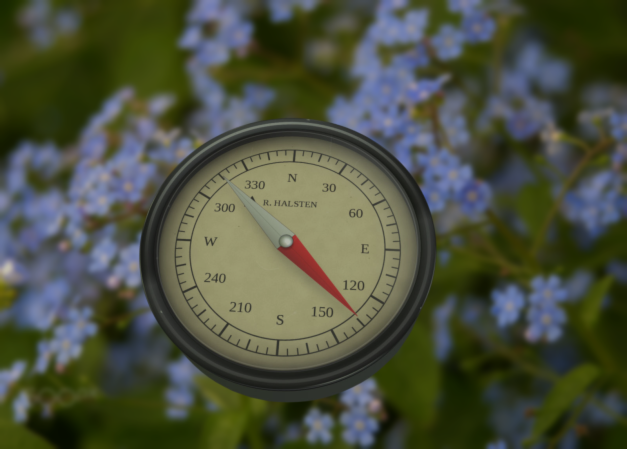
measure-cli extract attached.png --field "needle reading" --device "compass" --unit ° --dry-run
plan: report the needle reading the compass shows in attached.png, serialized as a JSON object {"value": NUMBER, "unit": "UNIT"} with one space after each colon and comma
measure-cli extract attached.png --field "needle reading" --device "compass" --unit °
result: {"value": 135, "unit": "°"}
